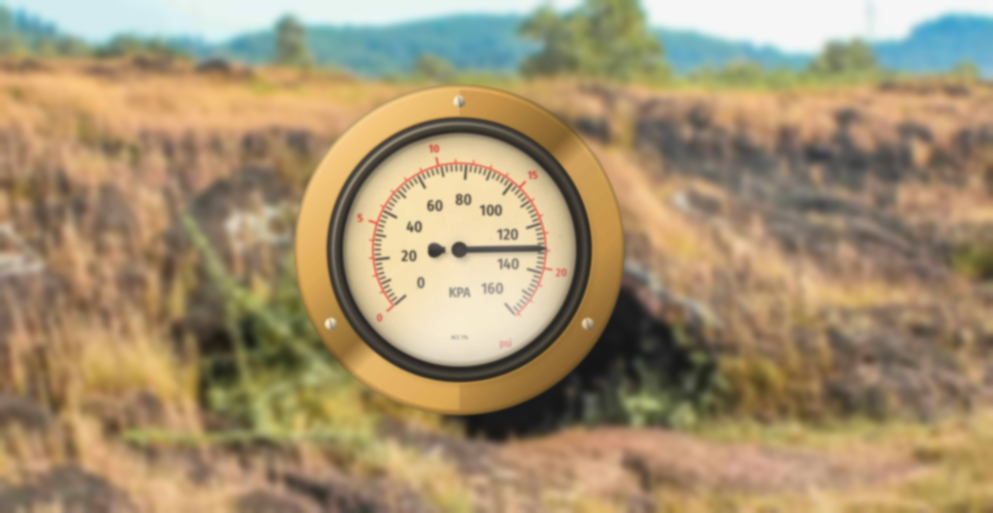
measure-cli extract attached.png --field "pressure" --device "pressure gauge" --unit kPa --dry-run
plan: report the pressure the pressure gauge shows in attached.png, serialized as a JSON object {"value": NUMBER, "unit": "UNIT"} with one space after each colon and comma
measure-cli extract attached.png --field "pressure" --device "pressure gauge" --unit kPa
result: {"value": 130, "unit": "kPa"}
